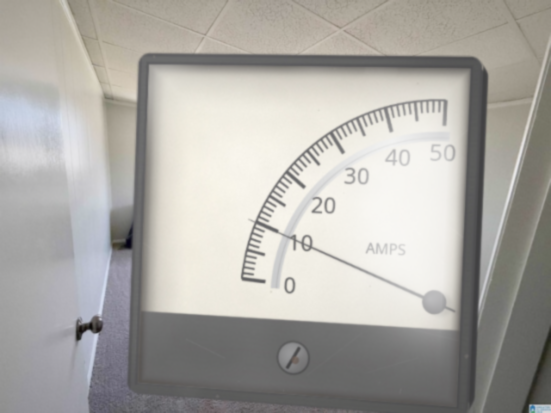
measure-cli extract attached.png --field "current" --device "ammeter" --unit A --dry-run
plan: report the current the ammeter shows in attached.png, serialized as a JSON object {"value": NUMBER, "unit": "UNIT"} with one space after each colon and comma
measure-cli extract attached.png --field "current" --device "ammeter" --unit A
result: {"value": 10, "unit": "A"}
